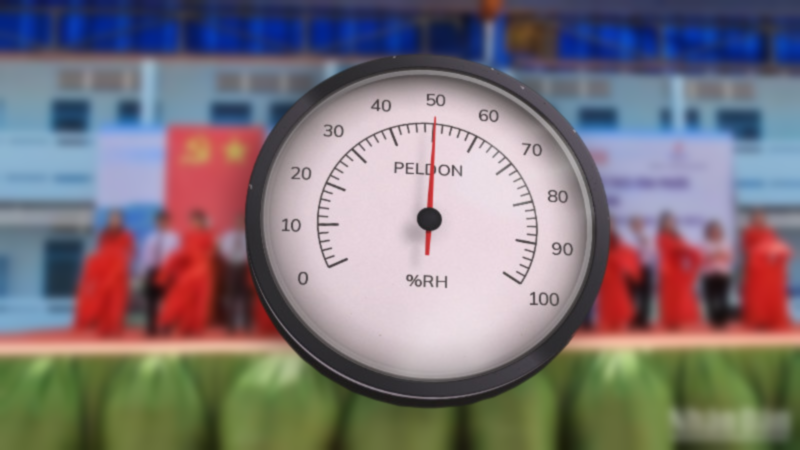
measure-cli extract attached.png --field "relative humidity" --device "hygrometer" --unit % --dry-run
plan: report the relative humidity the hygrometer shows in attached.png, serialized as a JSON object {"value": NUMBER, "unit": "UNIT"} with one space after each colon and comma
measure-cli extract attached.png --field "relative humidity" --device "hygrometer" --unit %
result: {"value": 50, "unit": "%"}
